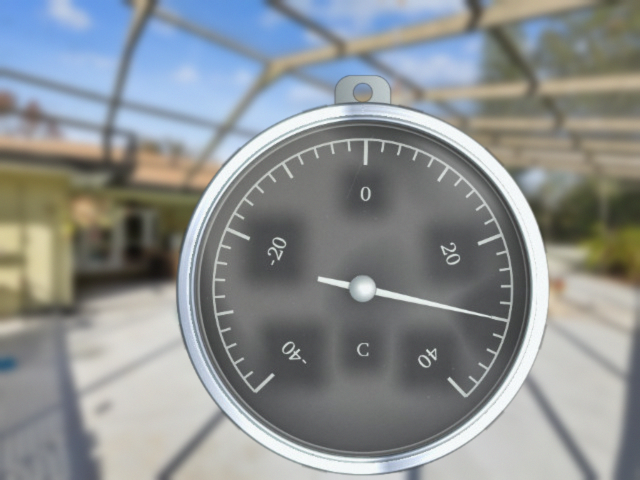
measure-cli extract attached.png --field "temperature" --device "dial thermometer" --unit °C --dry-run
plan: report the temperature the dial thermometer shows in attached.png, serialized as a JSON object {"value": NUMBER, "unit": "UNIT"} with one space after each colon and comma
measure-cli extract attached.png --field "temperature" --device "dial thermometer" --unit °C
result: {"value": 30, "unit": "°C"}
